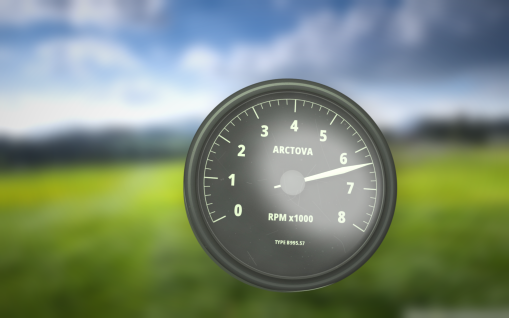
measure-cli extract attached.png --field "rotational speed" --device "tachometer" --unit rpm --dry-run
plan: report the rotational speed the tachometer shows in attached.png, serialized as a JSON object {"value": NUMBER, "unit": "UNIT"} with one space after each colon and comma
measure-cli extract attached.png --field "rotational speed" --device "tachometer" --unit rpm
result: {"value": 6400, "unit": "rpm"}
